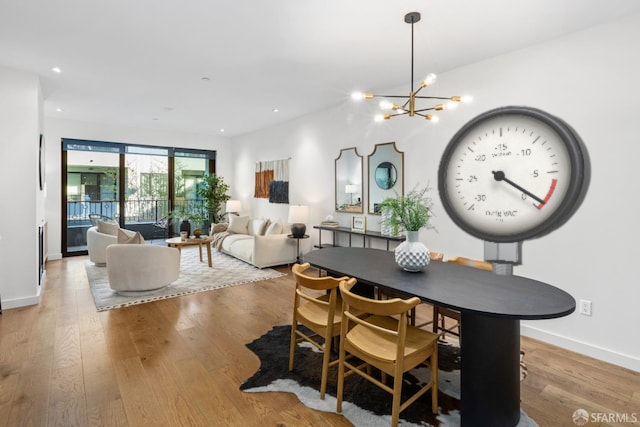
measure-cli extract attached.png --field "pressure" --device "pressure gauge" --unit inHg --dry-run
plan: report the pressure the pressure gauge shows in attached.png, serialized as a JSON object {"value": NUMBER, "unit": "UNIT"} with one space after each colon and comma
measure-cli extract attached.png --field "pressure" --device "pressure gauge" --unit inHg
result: {"value": -1, "unit": "inHg"}
